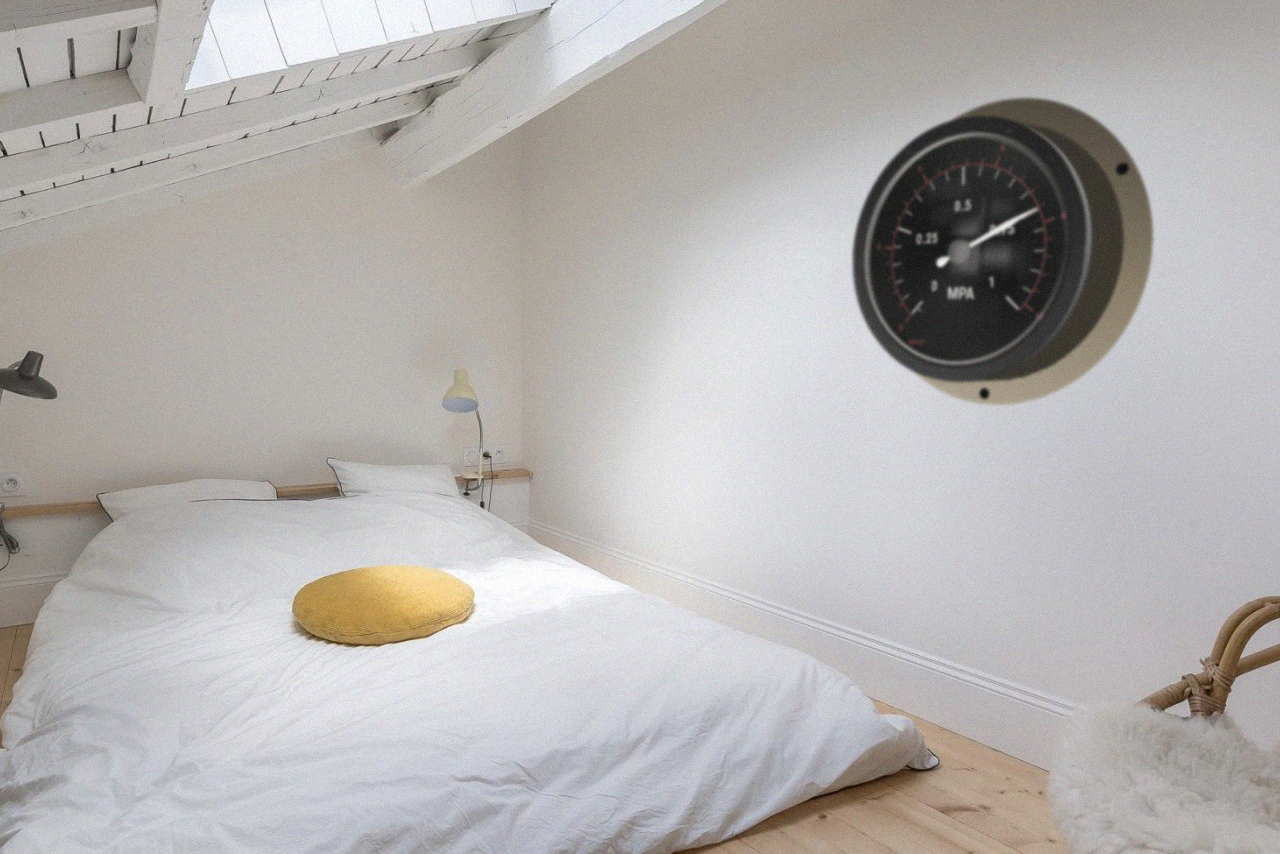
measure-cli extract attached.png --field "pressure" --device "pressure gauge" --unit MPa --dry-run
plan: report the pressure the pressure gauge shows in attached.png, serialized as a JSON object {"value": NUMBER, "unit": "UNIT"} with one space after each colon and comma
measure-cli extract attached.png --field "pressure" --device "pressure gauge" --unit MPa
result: {"value": 0.75, "unit": "MPa"}
